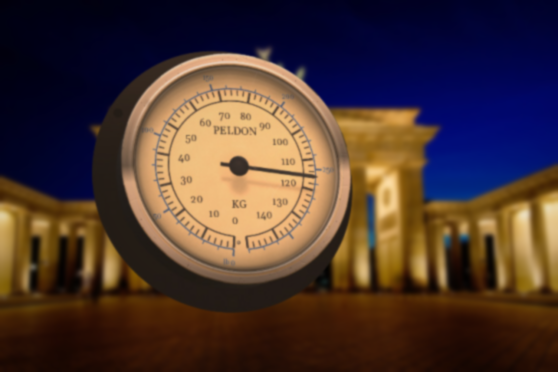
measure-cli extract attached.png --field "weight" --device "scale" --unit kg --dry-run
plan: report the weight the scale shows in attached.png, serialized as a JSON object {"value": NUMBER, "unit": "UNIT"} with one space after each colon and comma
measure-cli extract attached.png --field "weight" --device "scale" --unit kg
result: {"value": 116, "unit": "kg"}
